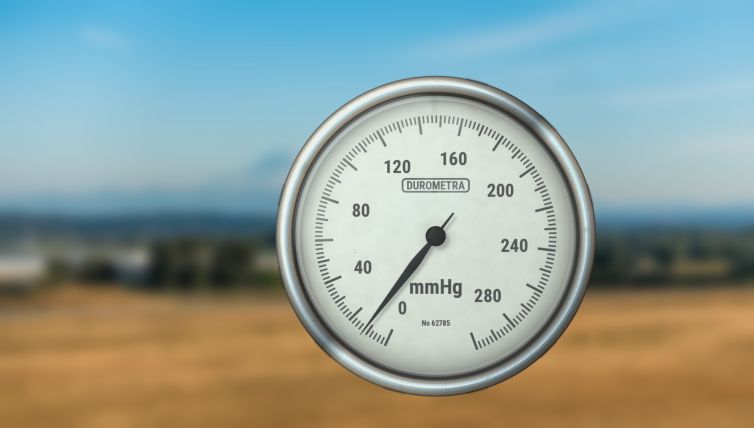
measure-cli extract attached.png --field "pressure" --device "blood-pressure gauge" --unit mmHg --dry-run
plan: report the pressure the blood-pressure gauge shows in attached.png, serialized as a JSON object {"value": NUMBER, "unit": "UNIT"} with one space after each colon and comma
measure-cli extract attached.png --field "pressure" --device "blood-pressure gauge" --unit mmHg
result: {"value": 12, "unit": "mmHg"}
